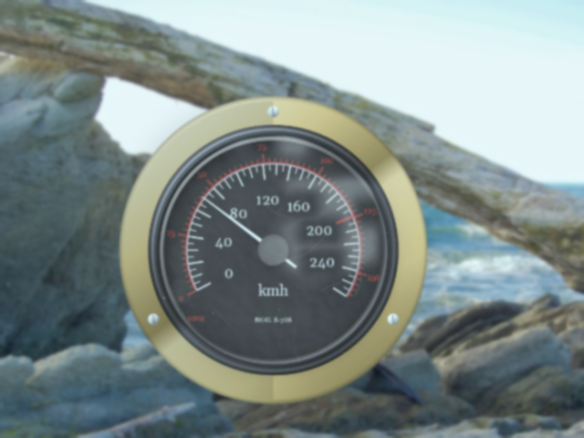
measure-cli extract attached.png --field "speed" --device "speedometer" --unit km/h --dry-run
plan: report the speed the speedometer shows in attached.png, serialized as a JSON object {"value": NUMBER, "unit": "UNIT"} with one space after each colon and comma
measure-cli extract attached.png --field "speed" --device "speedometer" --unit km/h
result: {"value": 70, "unit": "km/h"}
